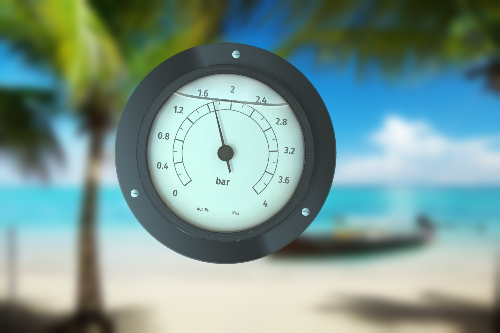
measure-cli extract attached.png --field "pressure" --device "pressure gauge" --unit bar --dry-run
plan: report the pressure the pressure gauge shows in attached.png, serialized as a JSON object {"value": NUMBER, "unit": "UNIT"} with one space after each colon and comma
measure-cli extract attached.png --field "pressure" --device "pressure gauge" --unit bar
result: {"value": 1.7, "unit": "bar"}
